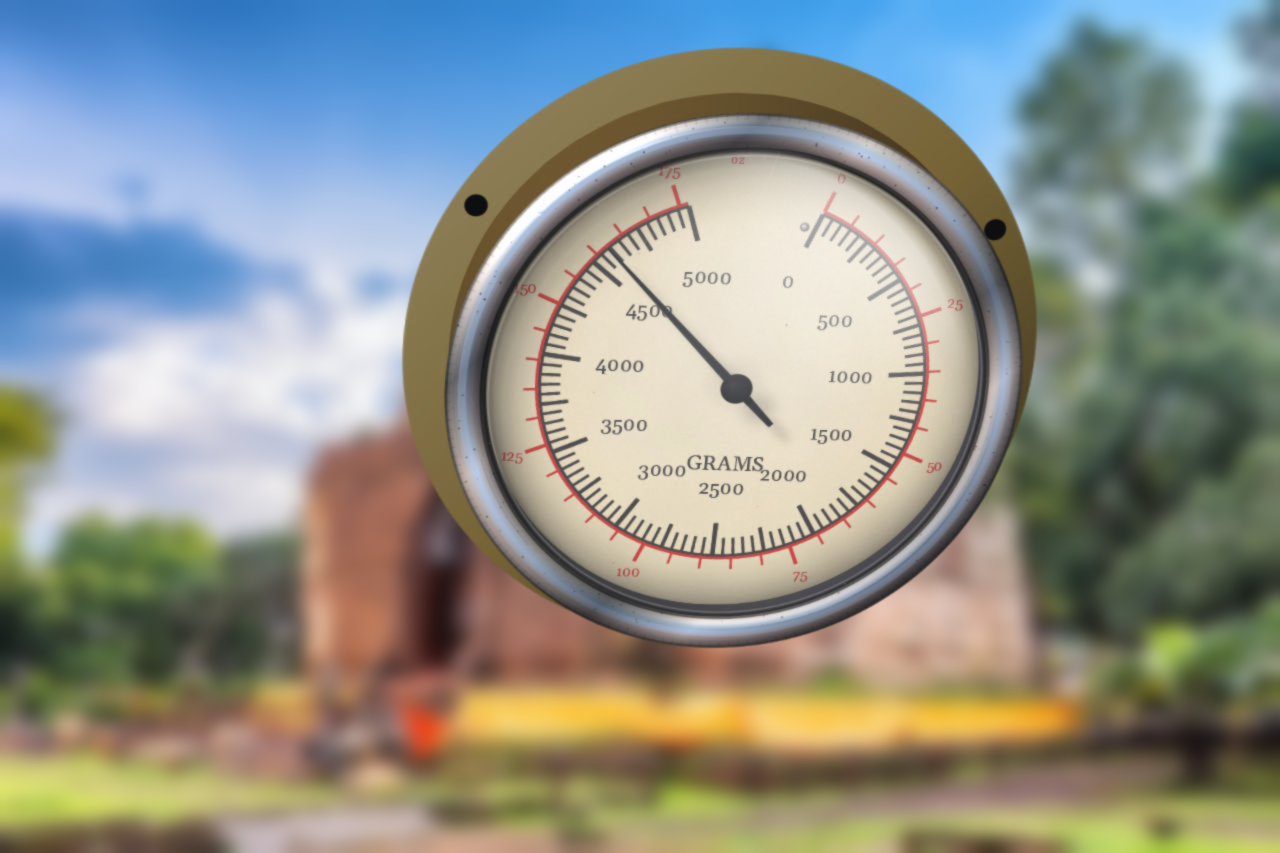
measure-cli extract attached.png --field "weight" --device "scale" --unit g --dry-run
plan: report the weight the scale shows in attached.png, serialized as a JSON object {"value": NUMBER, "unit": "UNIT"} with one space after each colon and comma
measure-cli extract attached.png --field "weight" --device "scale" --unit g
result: {"value": 4600, "unit": "g"}
